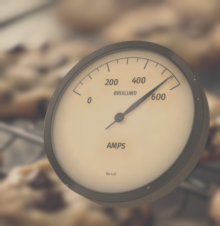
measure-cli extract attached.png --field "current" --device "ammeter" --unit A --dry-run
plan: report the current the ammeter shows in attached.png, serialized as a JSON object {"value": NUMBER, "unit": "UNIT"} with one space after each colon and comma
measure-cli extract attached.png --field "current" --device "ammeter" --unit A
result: {"value": 550, "unit": "A"}
